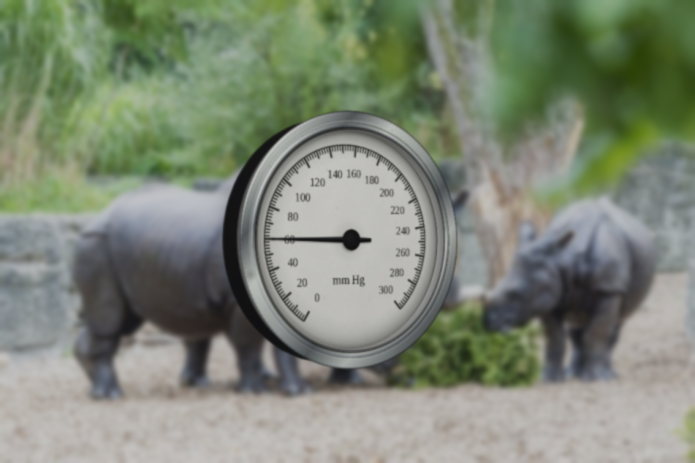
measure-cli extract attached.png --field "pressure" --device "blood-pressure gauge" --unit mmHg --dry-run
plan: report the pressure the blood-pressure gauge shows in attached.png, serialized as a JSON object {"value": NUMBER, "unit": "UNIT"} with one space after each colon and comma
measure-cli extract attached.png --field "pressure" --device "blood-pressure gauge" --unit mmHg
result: {"value": 60, "unit": "mmHg"}
